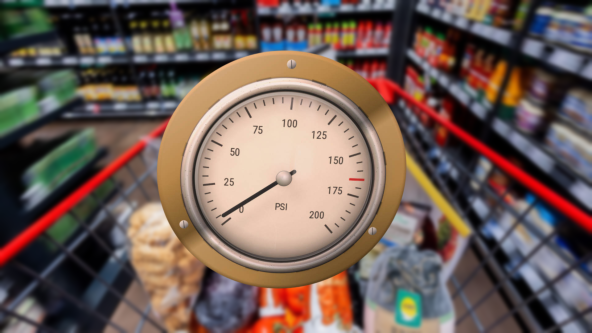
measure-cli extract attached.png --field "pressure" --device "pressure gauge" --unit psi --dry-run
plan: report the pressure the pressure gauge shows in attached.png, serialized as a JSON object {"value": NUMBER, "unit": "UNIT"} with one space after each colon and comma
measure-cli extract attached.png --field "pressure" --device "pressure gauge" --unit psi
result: {"value": 5, "unit": "psi"}
